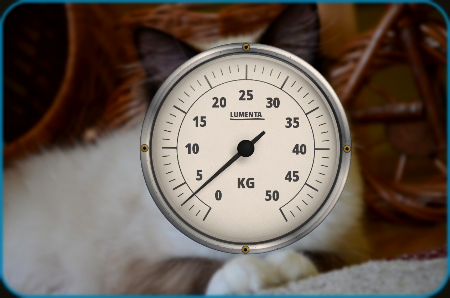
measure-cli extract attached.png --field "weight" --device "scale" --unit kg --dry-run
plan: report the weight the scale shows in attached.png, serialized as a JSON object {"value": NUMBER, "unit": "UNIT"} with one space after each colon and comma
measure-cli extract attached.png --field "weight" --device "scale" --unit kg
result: {"value": 3, "unit": "kg"}
